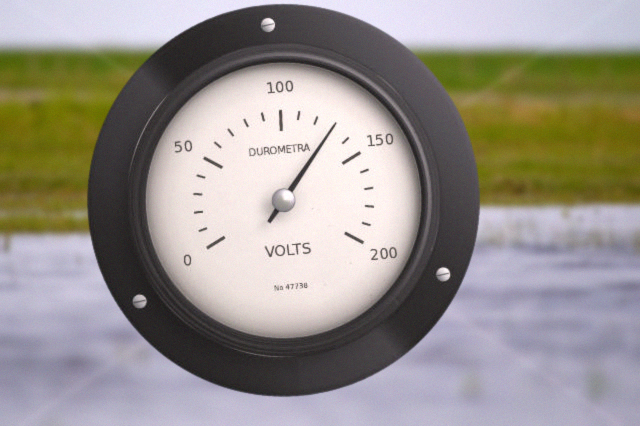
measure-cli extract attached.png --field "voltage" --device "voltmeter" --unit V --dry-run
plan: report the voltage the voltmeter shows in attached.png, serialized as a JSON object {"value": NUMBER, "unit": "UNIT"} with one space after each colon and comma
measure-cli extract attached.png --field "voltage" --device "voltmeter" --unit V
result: {"value": 130, "unit": "V"}
